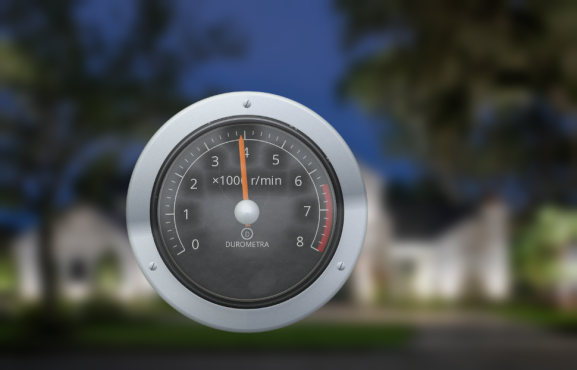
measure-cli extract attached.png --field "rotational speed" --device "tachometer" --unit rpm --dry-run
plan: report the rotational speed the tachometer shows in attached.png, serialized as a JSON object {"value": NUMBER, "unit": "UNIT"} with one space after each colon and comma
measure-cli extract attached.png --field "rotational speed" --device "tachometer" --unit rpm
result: {"value": 3900, "unit": "rpm"}
